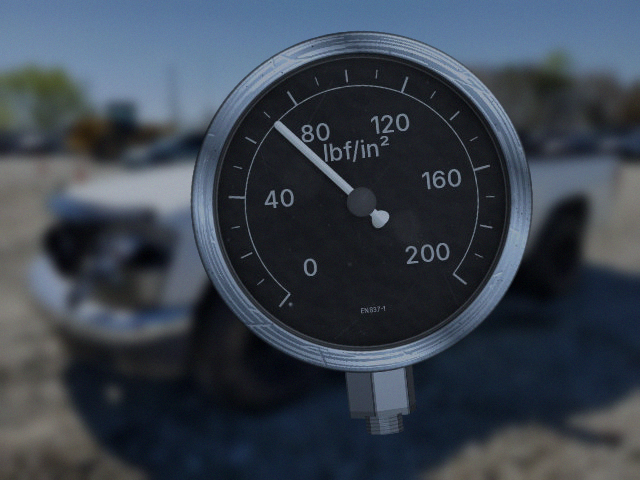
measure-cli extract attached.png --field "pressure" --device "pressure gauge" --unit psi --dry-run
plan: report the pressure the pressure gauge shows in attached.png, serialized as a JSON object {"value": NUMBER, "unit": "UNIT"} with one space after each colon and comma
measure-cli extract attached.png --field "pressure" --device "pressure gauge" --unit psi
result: {"value": 70, "unit": "psi"}
